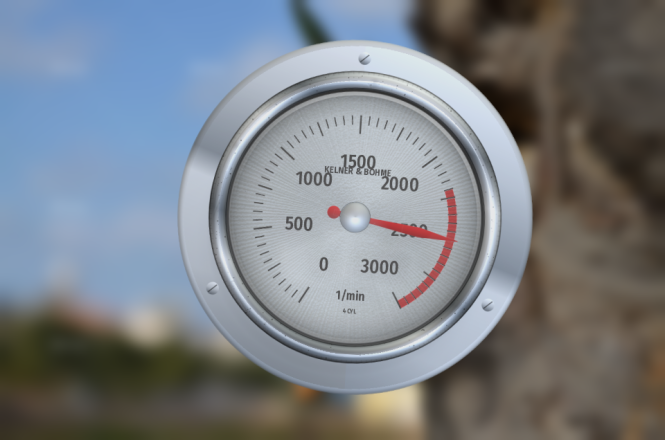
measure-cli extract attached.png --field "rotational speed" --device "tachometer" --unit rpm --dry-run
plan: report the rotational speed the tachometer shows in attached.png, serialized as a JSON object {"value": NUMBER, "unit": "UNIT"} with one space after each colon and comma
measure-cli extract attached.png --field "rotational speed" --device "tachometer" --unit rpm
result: {"value": 2500, "unit": "rpm"}
